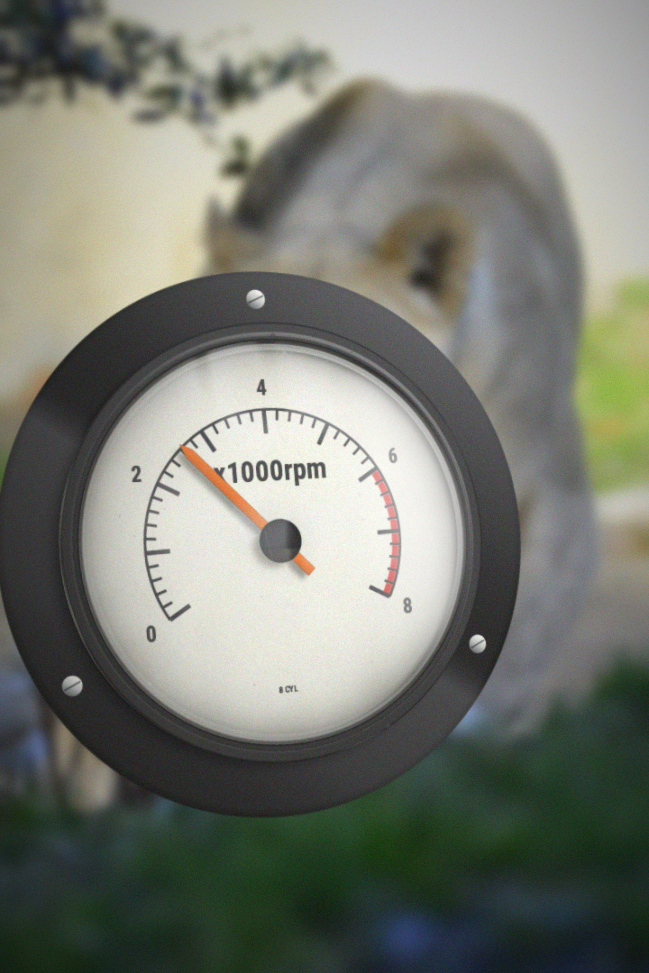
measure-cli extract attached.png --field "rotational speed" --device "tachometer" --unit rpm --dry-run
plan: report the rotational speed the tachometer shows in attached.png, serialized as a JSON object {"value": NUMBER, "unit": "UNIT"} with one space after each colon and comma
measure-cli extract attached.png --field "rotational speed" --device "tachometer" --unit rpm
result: {"value": 2600, "unit": "rpm"}
